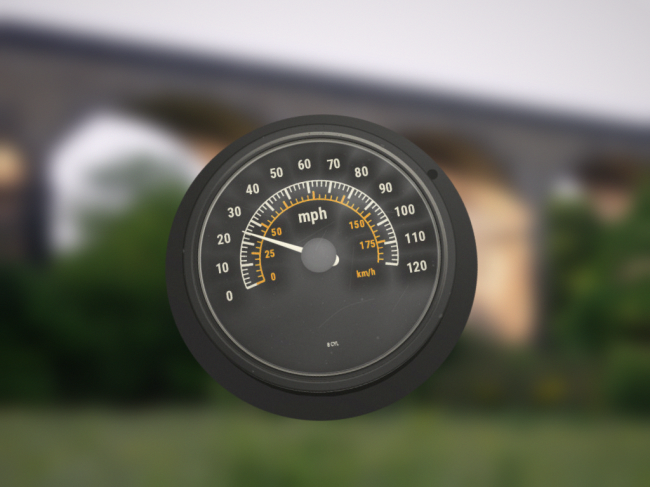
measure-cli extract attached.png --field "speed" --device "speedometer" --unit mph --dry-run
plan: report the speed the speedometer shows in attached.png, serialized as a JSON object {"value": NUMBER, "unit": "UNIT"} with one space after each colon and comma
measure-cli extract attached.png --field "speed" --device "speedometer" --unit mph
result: {"value": 24, "unit": "mph"}
